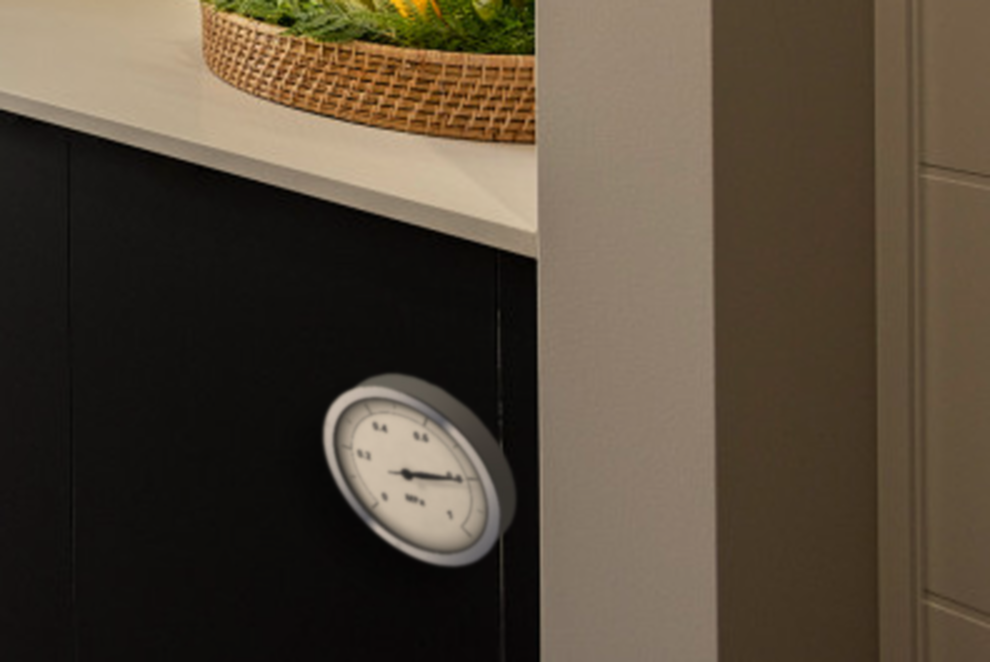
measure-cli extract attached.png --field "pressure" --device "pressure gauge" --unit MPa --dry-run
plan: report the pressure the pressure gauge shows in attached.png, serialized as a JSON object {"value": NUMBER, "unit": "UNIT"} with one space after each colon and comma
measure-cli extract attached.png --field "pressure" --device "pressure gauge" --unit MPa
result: {"value": 0.8, "unit": "MPa"}
